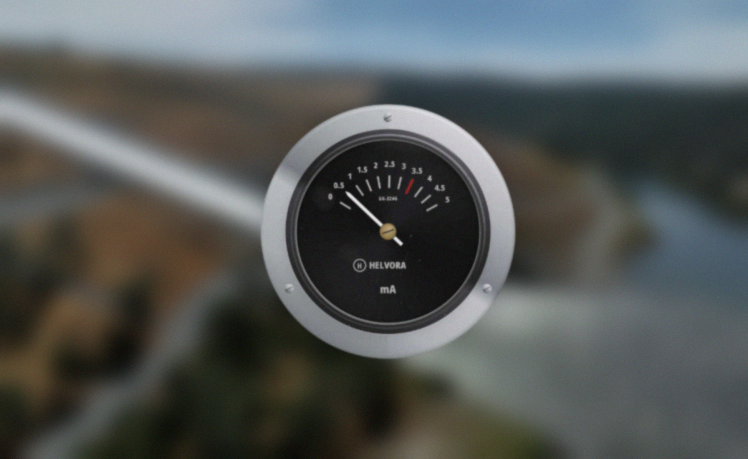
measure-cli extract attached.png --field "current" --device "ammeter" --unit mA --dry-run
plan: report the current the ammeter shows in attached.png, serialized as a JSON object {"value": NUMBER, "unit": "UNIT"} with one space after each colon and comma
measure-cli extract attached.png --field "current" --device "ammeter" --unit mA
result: {"value": 0.5, "unit": "mA"}
